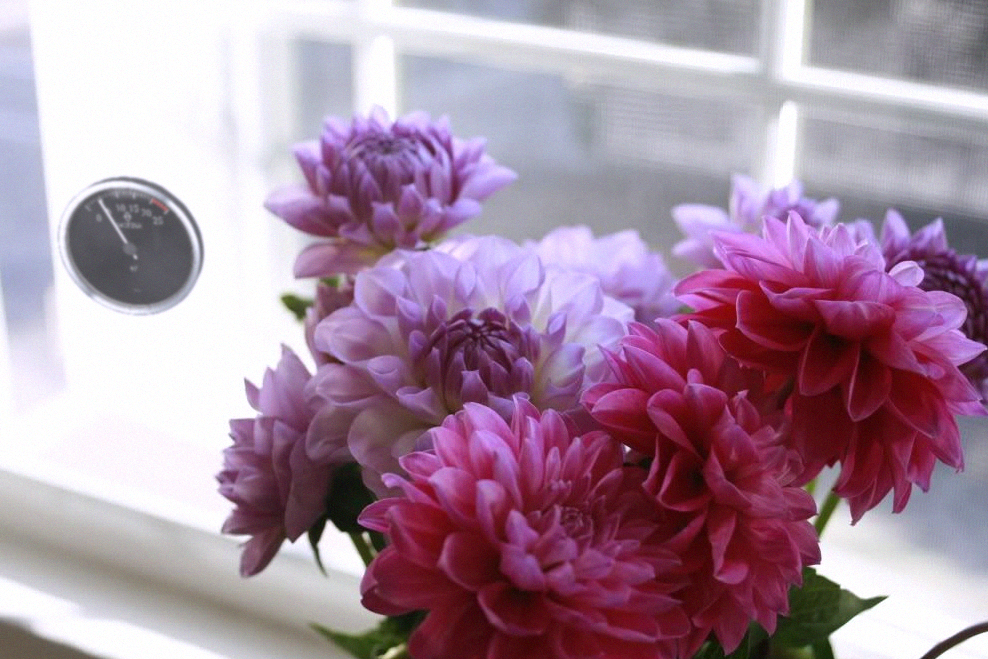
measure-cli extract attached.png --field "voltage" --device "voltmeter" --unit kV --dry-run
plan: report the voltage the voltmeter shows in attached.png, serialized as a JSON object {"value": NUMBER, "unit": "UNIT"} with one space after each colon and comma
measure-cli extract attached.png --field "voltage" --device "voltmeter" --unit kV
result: {"value": 5, "unit": "kV"}
